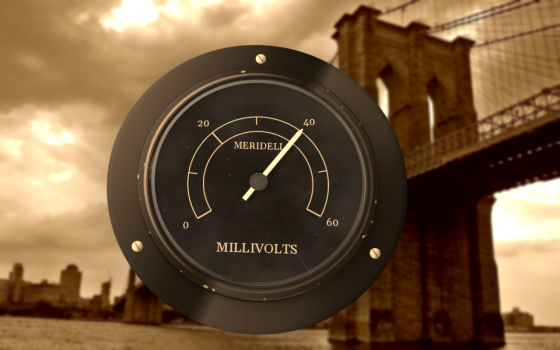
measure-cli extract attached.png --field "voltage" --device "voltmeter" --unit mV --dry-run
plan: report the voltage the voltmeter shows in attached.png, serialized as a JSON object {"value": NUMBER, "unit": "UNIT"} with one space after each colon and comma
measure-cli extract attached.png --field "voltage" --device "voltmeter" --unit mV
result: {"value": 40, "unit": "mV"}
